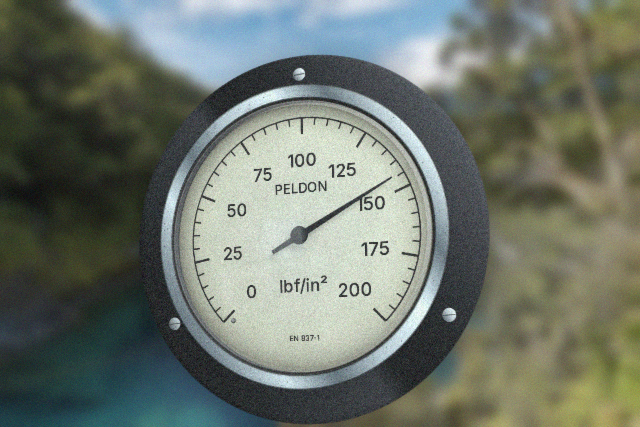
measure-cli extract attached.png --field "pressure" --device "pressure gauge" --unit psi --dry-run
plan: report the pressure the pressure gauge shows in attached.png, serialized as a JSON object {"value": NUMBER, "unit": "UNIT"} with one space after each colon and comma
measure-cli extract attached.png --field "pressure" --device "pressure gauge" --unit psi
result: {"value": 145, "unit": "psi"}
